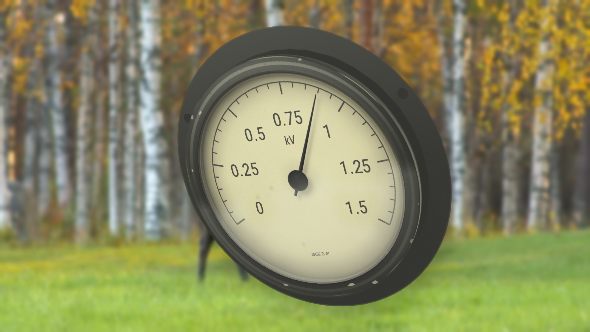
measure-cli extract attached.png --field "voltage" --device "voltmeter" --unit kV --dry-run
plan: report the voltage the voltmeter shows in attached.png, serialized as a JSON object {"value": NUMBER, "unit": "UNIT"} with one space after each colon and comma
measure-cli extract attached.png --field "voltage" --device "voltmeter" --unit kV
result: {"value": 0.9, "unit": "kV"}
